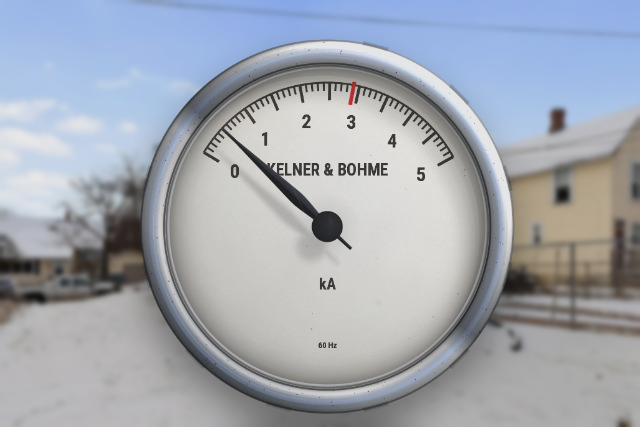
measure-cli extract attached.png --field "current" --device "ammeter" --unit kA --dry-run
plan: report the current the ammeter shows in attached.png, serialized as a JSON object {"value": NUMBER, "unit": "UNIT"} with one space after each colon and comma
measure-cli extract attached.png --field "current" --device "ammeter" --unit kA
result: {"value": 0.5, "unit": "kA"}
